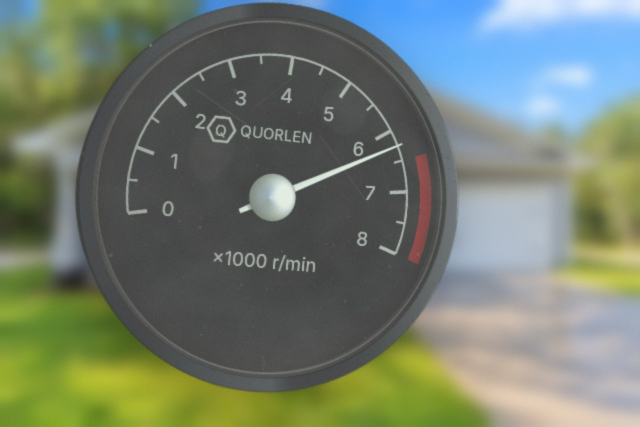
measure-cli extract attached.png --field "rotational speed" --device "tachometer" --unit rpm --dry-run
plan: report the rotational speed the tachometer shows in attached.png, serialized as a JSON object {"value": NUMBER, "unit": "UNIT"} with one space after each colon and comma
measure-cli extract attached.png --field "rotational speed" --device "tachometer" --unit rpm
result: {"value": 6250, "unit": "rpm"}
